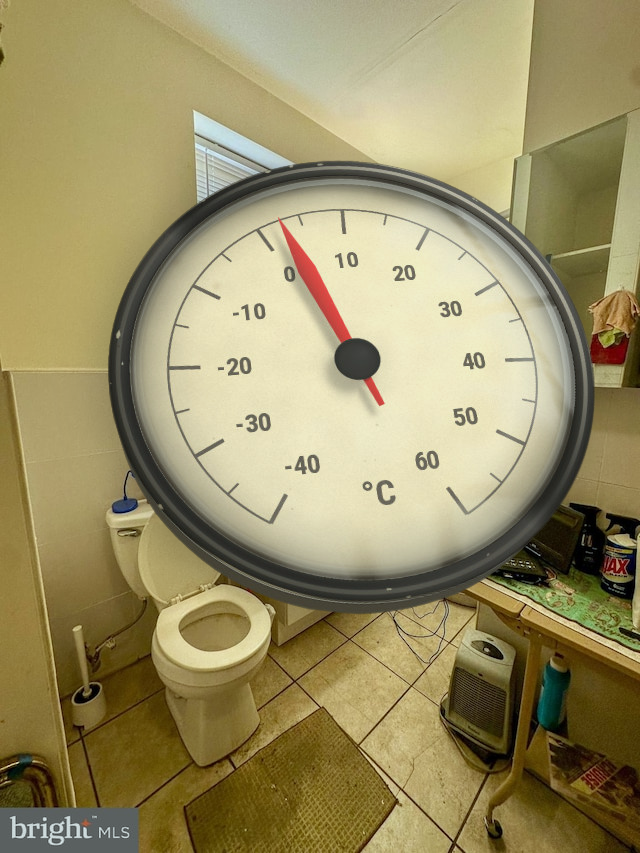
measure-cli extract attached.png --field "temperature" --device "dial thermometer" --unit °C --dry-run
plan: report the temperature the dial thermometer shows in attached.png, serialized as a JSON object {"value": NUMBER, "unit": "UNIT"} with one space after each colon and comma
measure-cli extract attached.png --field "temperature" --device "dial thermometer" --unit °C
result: {"value": 2.5, "unit": "°C"}
